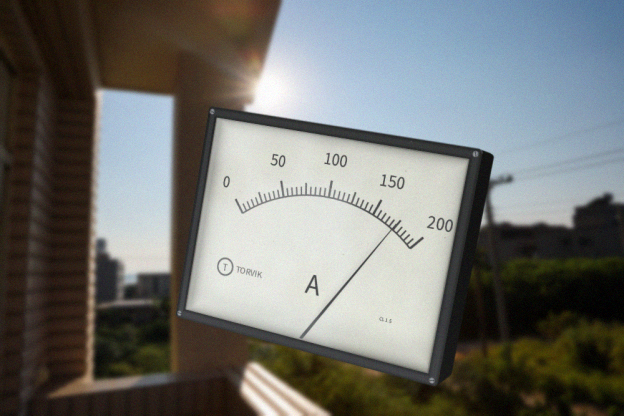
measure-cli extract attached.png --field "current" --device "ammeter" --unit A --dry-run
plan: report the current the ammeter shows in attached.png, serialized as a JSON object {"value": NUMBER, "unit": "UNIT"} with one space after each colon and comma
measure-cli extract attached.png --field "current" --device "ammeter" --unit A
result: {"value": 175, "unit": "A"}
